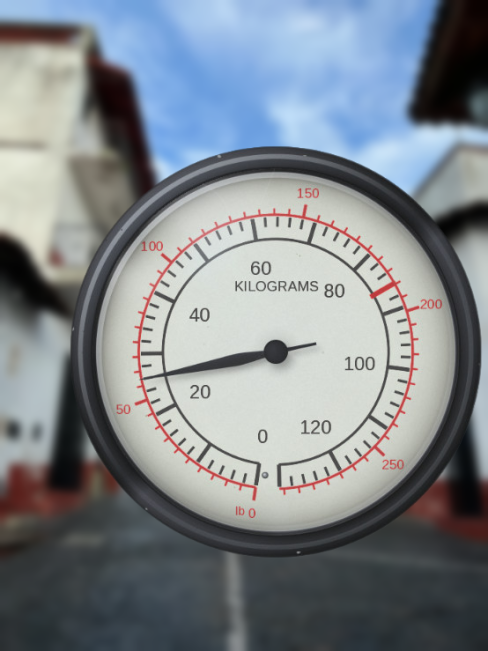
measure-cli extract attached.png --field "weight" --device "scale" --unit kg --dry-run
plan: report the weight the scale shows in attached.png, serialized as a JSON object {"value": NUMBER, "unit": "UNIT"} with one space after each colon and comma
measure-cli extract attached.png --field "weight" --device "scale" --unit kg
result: {"value": 26, "unit": "kg"}
